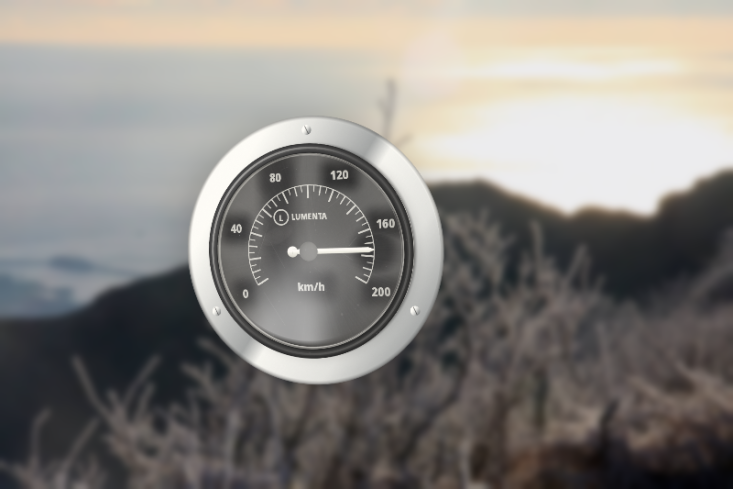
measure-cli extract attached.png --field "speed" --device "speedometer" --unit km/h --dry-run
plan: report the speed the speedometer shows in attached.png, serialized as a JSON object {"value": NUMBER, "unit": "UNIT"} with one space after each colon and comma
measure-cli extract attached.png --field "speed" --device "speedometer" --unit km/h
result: {"value": 175, "unit": "km/h"}
